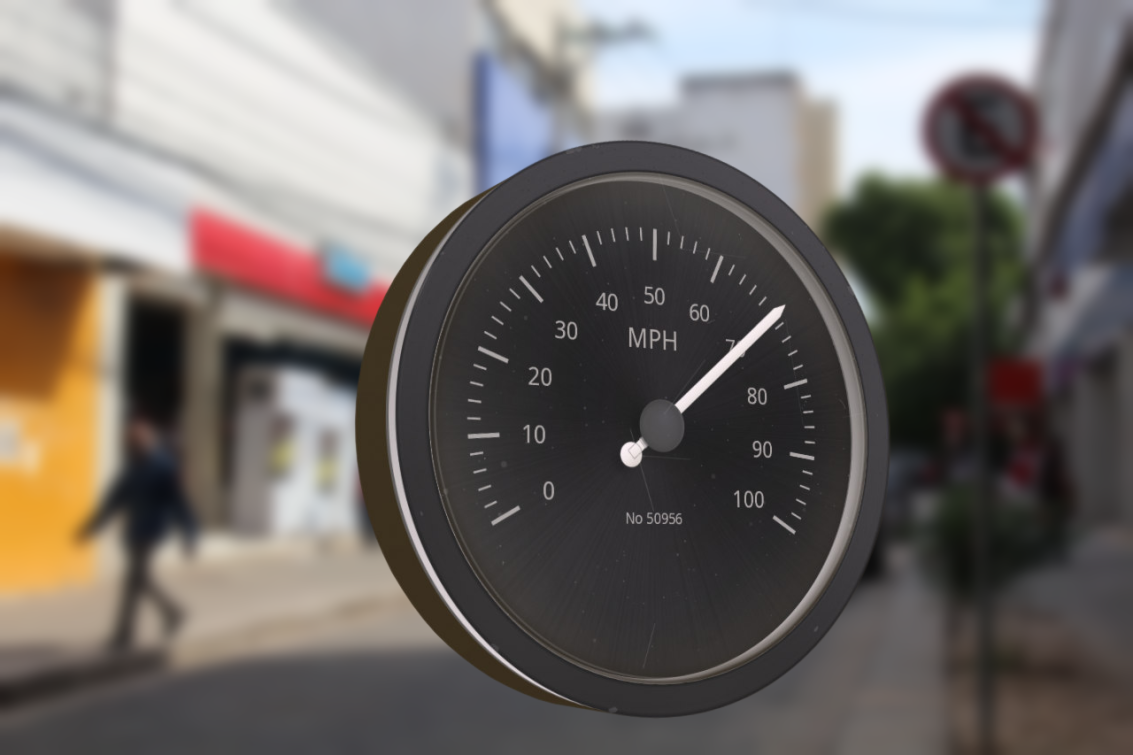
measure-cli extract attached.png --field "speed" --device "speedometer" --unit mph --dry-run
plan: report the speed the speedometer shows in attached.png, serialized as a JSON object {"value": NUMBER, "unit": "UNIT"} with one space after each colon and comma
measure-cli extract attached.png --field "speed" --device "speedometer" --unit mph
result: {"value": 70, "unit": "mph"}
